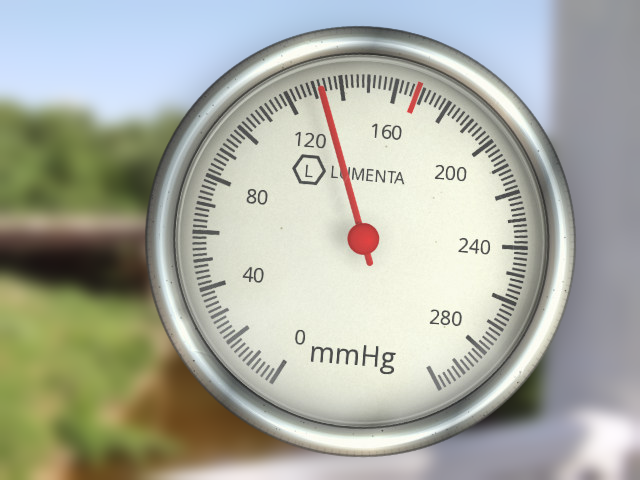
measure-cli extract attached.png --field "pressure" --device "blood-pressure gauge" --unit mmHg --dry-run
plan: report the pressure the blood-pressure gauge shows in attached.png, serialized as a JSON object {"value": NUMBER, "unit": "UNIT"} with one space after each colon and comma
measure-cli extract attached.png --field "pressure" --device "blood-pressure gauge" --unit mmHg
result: {"value": 132, "unit": "mmHg"}
